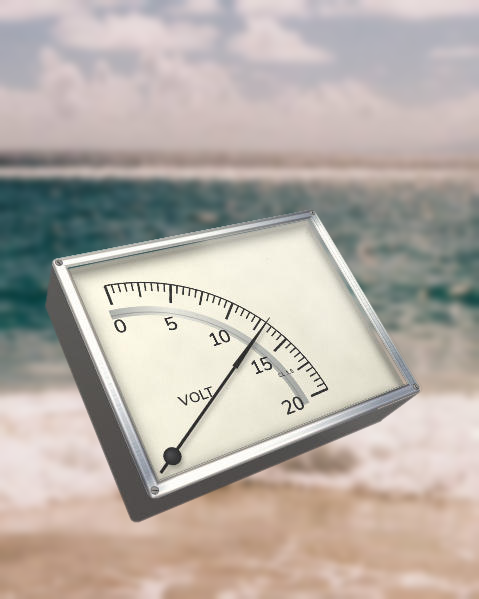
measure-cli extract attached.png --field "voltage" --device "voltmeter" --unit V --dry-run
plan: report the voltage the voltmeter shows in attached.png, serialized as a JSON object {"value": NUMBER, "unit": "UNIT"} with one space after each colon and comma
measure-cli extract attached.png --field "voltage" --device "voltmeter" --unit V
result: {"value": 13, "unit": "V"}
